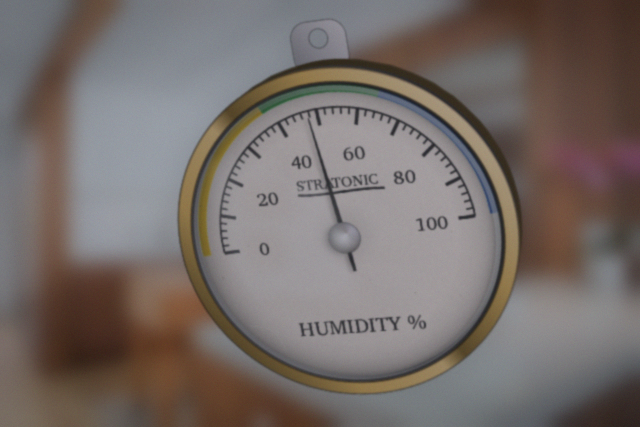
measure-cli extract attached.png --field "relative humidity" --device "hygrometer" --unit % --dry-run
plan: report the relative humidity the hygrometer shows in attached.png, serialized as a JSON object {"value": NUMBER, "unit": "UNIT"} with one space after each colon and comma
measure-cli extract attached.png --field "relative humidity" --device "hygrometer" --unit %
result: {"value": 48, "unit": "%"}
